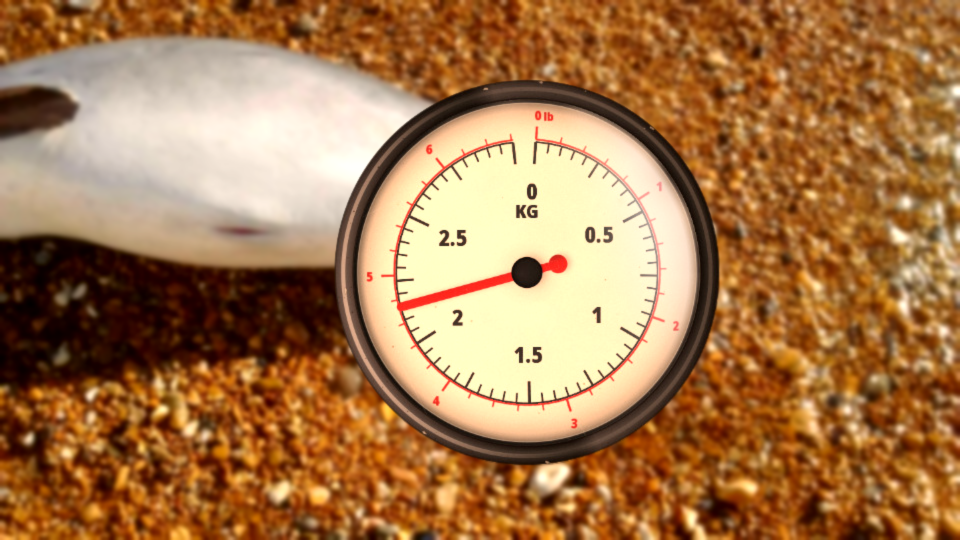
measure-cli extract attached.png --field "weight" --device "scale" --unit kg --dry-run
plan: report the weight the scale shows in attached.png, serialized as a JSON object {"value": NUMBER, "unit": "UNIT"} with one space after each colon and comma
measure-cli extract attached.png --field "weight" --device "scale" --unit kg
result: {"value": 2.15, "unit": "kg"}
